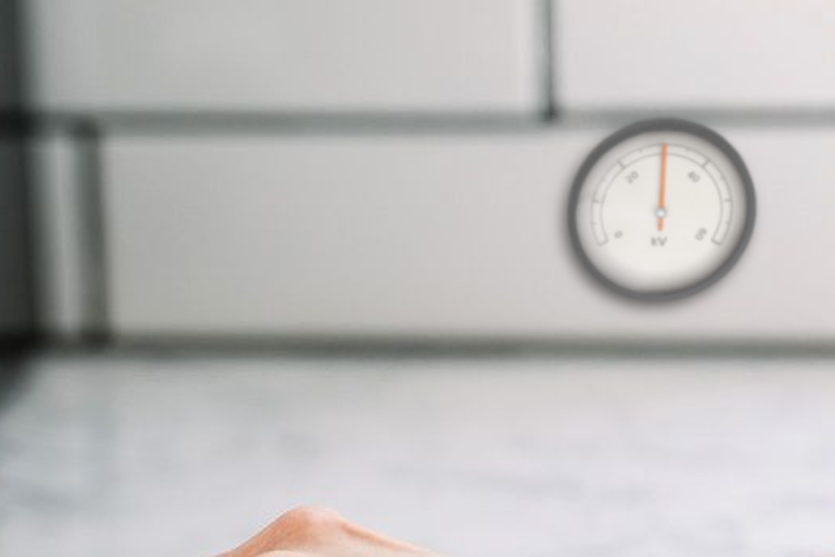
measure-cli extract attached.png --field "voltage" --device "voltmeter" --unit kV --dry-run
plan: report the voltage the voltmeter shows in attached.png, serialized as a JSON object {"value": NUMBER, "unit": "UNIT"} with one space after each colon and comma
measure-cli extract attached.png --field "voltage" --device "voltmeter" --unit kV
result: {"value": 30, "unit": "kV"}
